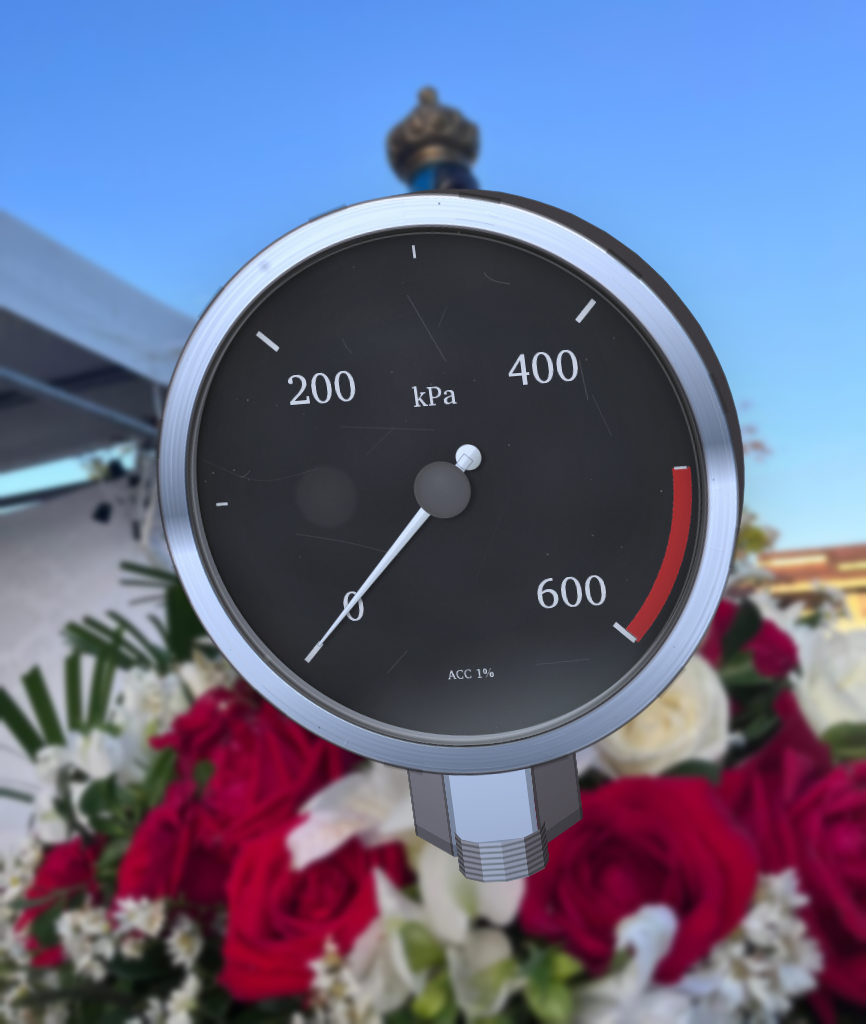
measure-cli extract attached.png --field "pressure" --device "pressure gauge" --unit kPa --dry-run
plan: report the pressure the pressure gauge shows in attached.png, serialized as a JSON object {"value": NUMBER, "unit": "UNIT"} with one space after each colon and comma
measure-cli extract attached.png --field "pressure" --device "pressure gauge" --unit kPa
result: {"value": 0, "unit": "kPa"}
